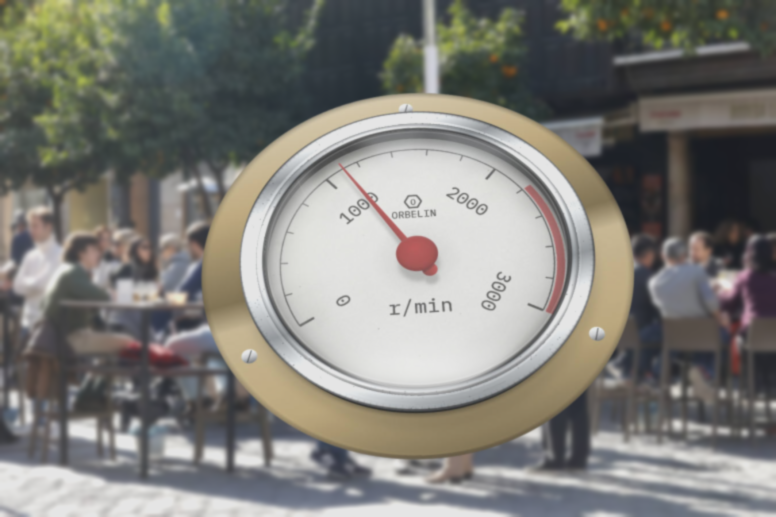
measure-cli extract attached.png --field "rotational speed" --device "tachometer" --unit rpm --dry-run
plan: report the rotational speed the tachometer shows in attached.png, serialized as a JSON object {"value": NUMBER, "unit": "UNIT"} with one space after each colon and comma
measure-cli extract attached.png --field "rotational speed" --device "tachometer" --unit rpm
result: {"value": 1100, "unit": "rpm"}
